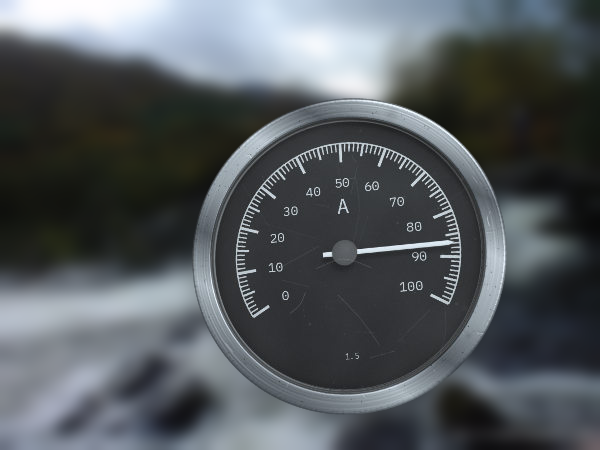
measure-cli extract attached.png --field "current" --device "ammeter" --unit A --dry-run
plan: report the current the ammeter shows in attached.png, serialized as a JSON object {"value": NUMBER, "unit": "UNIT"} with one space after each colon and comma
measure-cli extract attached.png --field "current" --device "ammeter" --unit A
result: {"value": 87, "unit": "A"}
